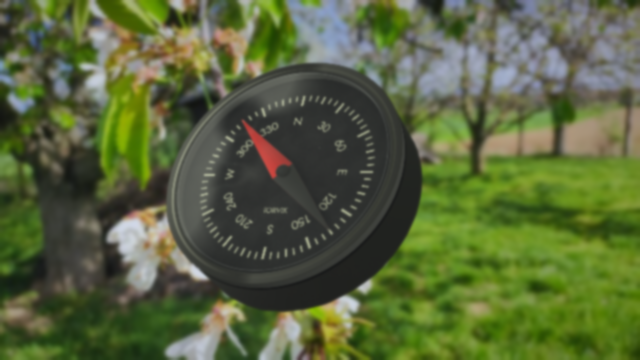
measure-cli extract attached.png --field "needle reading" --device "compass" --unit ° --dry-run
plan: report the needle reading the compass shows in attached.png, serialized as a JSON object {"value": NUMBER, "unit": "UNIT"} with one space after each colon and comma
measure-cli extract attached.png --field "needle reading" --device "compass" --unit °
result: {"value": 315, "unit": "°"}
